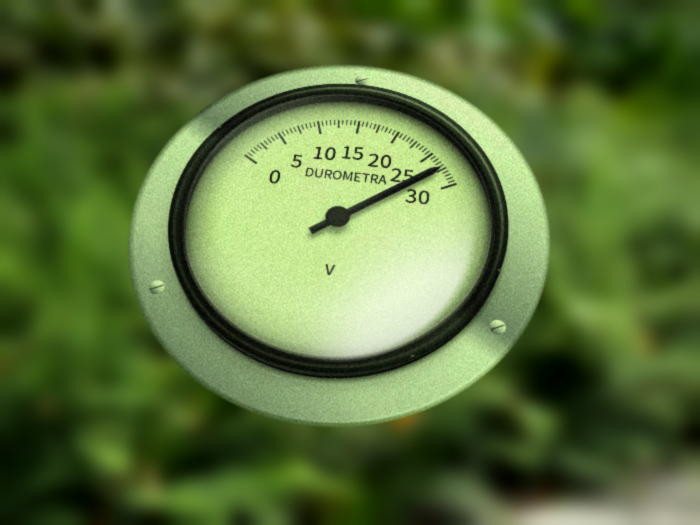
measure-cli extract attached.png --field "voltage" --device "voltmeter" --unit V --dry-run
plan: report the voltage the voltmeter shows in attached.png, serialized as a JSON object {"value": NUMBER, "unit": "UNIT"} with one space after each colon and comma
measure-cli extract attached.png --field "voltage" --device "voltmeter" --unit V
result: {"value": 27.5, "unit": "V"}
